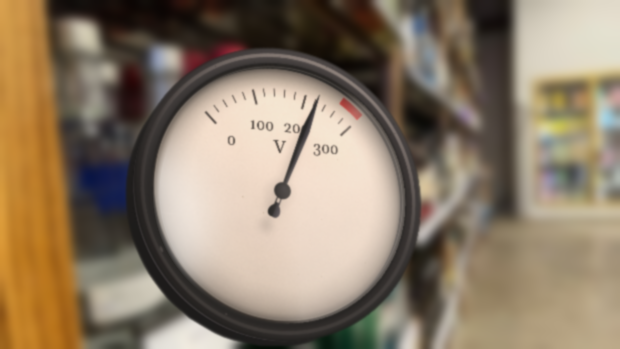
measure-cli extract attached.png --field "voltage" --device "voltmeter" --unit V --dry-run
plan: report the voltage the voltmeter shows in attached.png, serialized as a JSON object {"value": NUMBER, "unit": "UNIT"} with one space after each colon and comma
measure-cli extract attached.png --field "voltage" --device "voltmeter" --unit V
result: {"value": 220, "unit": "V"}
